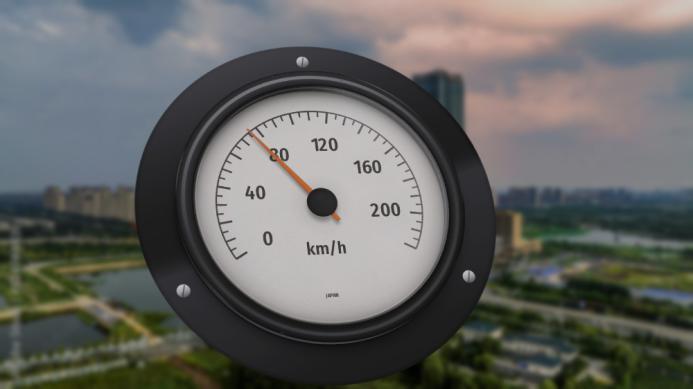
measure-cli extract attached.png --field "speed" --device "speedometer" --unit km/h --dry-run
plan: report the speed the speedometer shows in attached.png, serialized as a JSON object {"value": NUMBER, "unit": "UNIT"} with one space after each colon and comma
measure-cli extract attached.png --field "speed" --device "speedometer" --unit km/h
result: {"value": 75, "unit": "km/h"}
